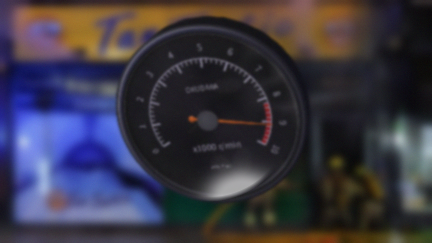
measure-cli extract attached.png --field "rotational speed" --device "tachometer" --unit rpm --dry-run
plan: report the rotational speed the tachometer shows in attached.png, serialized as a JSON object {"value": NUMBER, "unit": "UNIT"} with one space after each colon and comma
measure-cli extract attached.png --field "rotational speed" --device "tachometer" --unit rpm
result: {"value": 9000, "unit": "rpm"}
